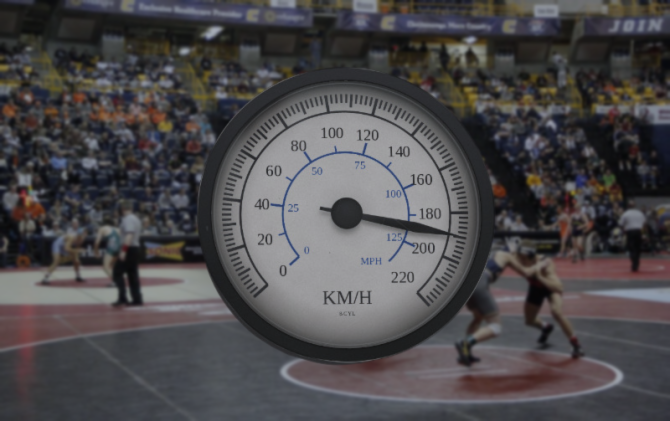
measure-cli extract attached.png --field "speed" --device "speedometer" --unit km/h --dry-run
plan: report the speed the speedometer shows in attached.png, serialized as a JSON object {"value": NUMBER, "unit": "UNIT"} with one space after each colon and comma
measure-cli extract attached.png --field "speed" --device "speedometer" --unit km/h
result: {"value": 190, "unit": "km/h"}
